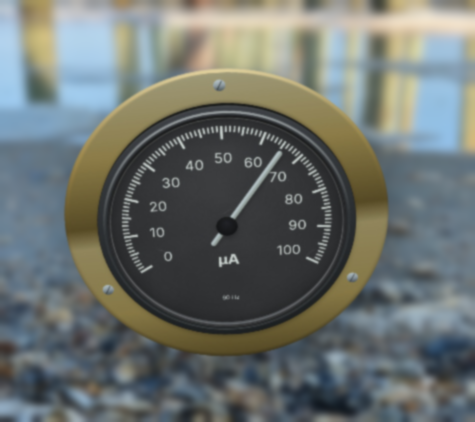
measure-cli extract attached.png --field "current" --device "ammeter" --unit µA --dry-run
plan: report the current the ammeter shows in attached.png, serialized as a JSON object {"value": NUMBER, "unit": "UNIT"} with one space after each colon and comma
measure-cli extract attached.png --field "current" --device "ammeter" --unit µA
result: {"value": 65, "unit": "µA"}
